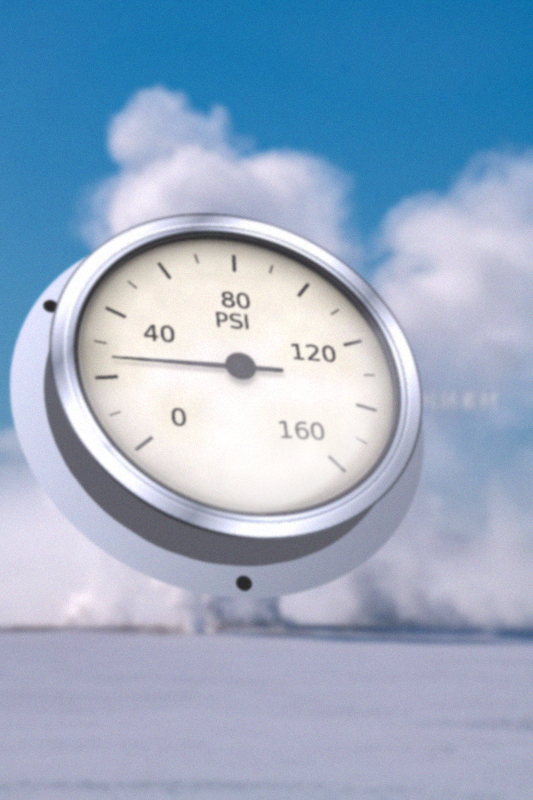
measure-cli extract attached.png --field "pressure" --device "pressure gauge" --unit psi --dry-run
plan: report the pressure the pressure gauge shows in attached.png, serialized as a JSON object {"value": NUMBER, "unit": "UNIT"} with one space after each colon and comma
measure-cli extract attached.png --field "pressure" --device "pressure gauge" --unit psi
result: {"value": 25, "unit": "psi"}
